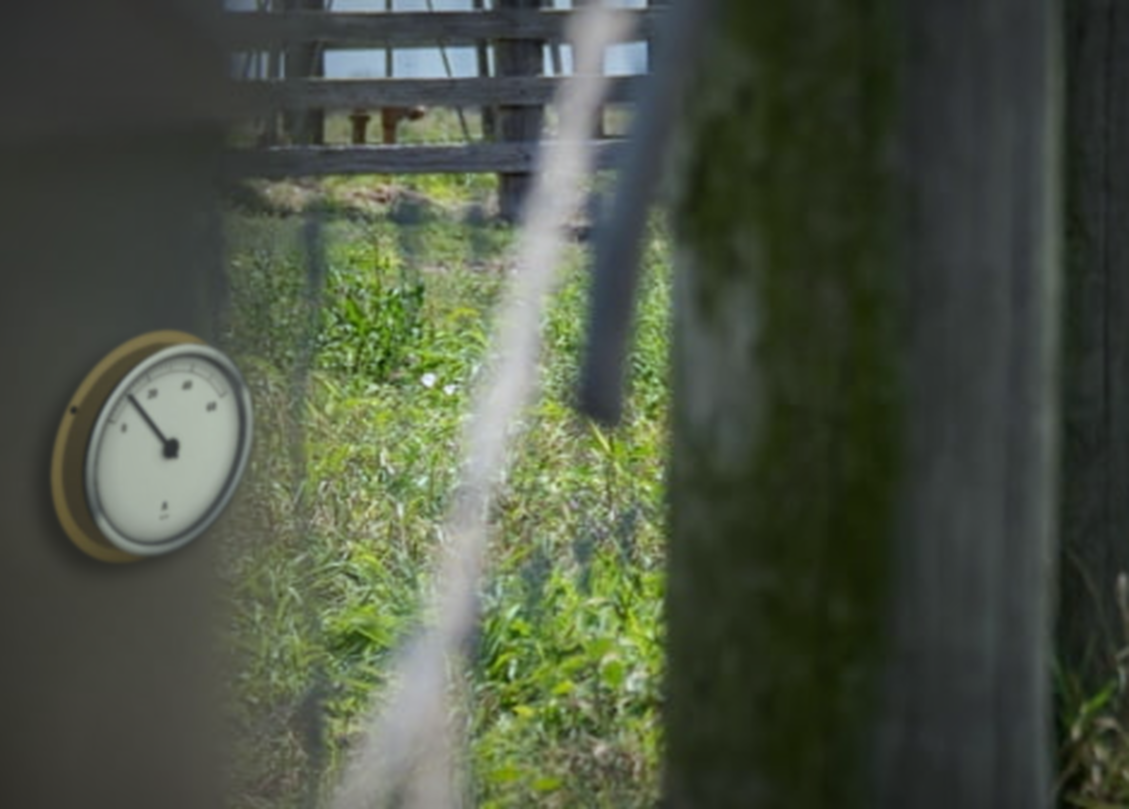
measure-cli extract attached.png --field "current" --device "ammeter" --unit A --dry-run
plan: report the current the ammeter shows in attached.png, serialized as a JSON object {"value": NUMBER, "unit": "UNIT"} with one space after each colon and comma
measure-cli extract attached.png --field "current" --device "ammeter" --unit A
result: {"value": 10, "unit": "A"}
